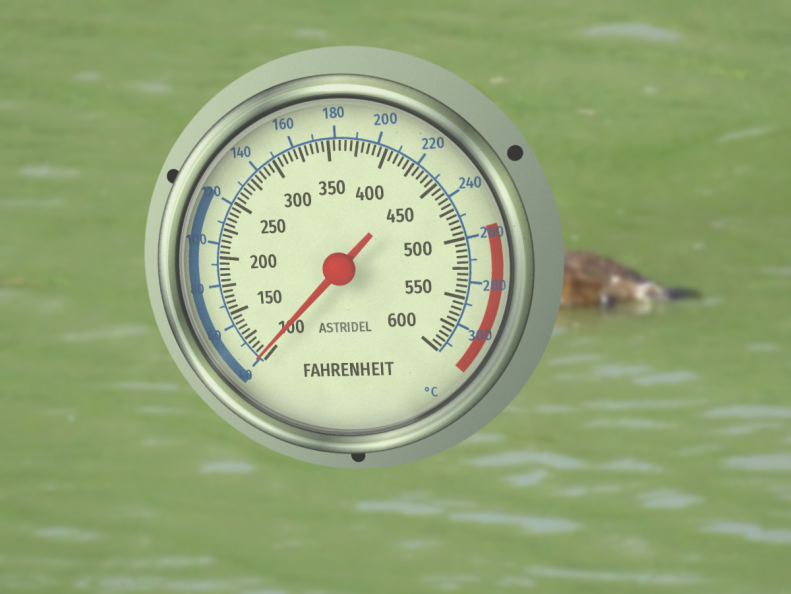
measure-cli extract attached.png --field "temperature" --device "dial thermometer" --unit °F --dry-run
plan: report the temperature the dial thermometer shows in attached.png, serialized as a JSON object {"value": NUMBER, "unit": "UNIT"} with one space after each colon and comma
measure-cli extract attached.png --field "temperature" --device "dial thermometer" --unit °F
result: {"value": 105, "unit": "°F"}
